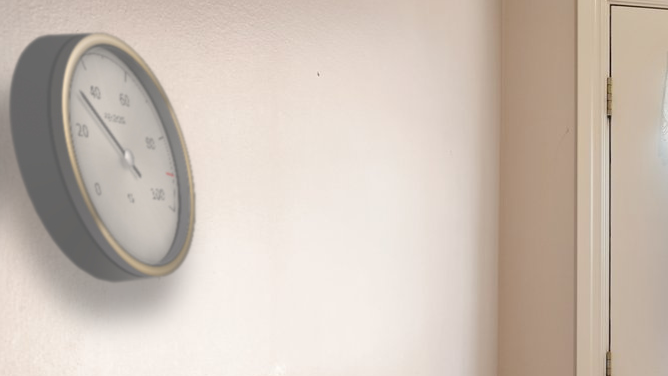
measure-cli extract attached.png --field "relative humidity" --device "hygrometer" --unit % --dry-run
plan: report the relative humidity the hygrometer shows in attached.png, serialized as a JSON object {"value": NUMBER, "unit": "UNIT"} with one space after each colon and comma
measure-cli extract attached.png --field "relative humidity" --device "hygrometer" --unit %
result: {"value": 30, "unit": "%"}
